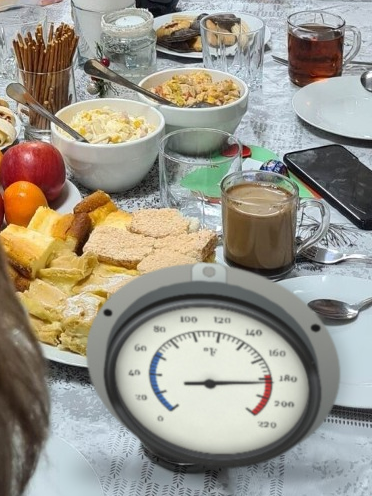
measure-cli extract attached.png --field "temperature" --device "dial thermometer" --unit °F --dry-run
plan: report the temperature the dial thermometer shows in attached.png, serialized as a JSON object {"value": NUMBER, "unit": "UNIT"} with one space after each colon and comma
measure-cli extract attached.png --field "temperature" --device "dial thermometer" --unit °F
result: {"value": 180, "unit": "°F"}
